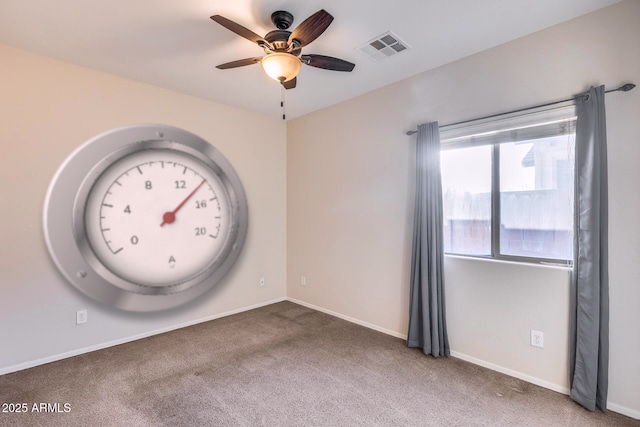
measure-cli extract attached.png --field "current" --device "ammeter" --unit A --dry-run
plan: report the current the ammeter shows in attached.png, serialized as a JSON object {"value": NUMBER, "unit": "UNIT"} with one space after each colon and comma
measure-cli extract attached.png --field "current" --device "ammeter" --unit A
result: {"value": 14, "unit": "A"}
